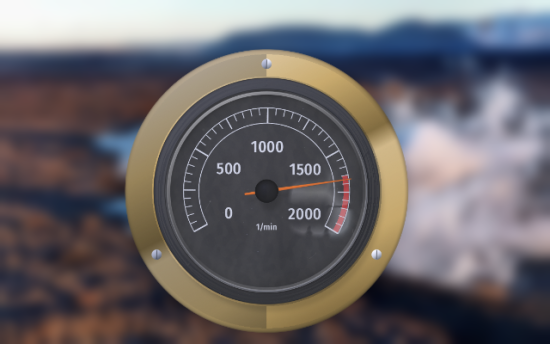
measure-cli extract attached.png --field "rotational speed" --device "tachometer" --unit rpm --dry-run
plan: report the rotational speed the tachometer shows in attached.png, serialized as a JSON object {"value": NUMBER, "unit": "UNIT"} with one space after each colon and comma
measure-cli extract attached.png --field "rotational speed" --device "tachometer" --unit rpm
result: {"value": 1675, "unit": "rpm"}
